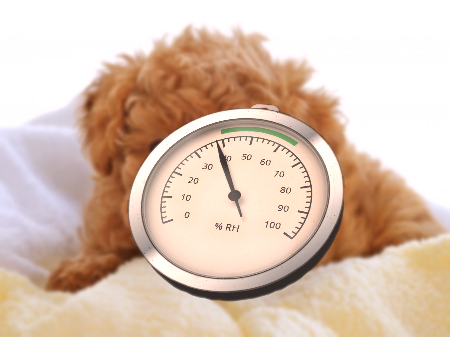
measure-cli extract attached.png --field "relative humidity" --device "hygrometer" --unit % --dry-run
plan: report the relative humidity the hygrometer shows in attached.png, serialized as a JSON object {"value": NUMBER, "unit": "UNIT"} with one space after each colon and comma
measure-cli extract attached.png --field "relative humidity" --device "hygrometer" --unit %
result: {"value": 38, "unit": "%"}
